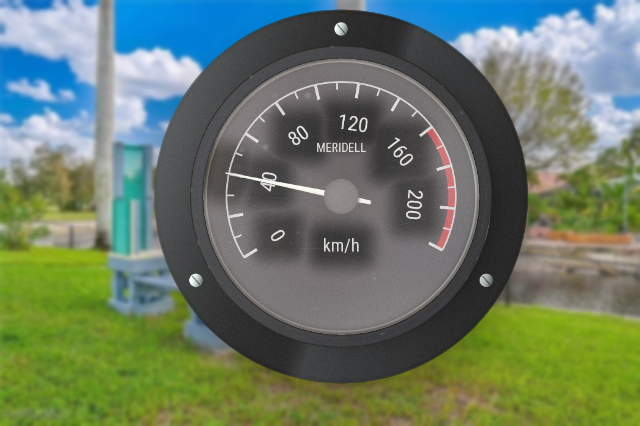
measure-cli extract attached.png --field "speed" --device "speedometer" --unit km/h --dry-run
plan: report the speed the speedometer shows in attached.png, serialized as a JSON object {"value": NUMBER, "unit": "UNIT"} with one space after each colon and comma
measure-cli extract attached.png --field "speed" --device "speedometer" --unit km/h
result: {"value": 40, "unit": "km/h"}
